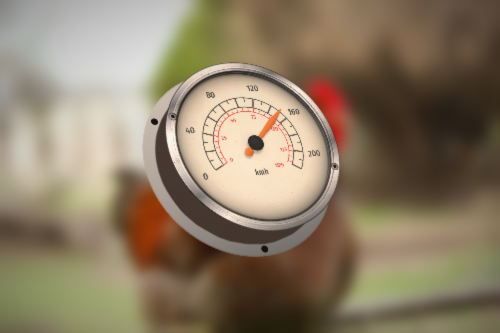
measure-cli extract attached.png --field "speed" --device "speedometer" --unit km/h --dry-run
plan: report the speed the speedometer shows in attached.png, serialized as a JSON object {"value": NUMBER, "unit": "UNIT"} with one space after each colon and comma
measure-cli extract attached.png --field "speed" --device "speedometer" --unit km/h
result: {"value": 150, "unit": "km/h"}
